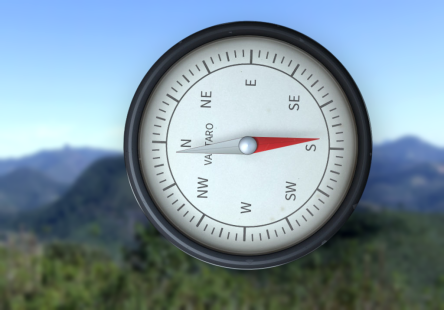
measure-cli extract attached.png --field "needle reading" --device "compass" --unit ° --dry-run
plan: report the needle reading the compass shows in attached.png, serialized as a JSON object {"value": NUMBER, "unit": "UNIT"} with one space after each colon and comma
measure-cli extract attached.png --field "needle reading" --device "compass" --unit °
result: {"value": 172.5, "unit": "°"}
